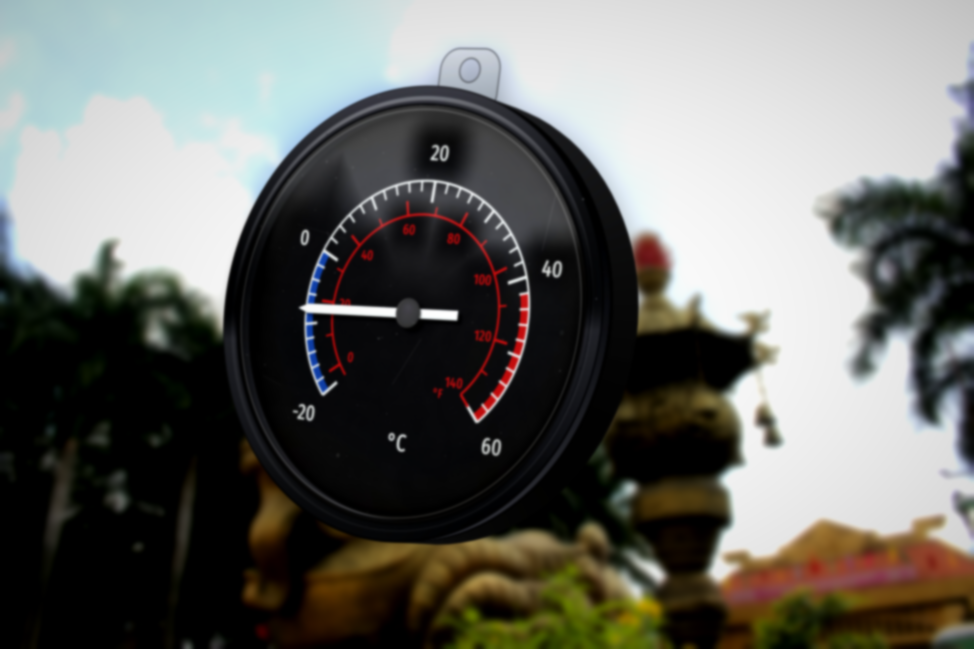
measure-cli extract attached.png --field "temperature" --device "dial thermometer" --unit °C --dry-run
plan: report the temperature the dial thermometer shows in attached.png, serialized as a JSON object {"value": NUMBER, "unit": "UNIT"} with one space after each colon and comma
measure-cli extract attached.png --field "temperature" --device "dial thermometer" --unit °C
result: {"value": -8, "unit": "°C"}
